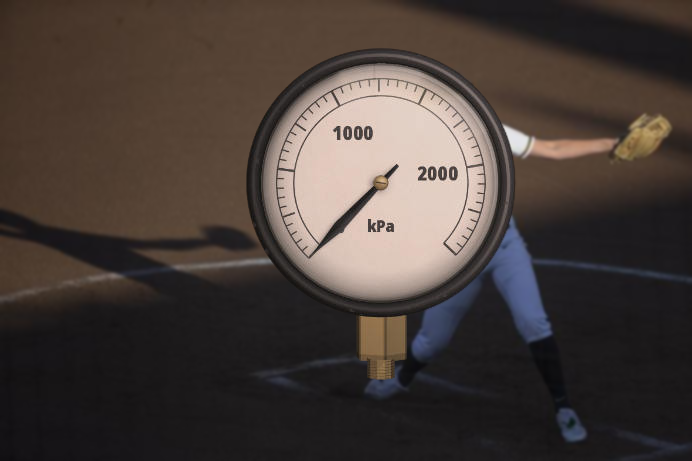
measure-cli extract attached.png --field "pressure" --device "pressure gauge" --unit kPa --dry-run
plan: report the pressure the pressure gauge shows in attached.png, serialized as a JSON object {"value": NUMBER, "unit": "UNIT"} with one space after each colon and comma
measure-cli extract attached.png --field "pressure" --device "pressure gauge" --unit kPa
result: {"value": 0, "unit": "kPa"}
